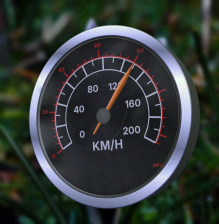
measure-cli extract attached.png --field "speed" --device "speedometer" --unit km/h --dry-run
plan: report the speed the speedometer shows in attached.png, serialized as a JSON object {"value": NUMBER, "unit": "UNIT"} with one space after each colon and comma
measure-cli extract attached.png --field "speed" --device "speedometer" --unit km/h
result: {"value": 130, "unit": "km/h"}
